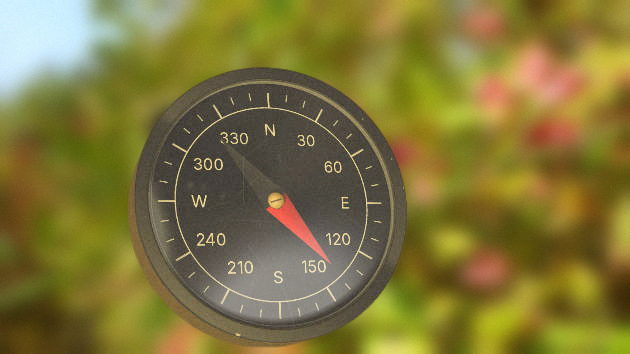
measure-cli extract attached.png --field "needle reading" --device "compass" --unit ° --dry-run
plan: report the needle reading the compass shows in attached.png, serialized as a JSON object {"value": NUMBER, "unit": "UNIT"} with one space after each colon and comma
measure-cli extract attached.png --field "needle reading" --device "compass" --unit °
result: {"value": 140, "unit": "°"}
